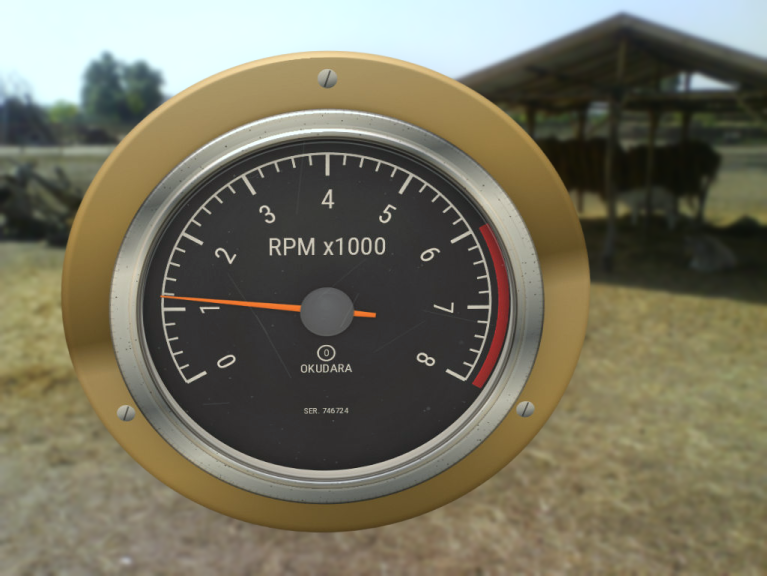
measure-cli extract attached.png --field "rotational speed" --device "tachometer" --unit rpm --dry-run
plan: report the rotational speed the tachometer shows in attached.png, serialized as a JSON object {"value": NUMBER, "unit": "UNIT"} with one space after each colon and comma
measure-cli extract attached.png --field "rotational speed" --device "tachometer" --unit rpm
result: {"value": 1200, "unit": "rpm"}
